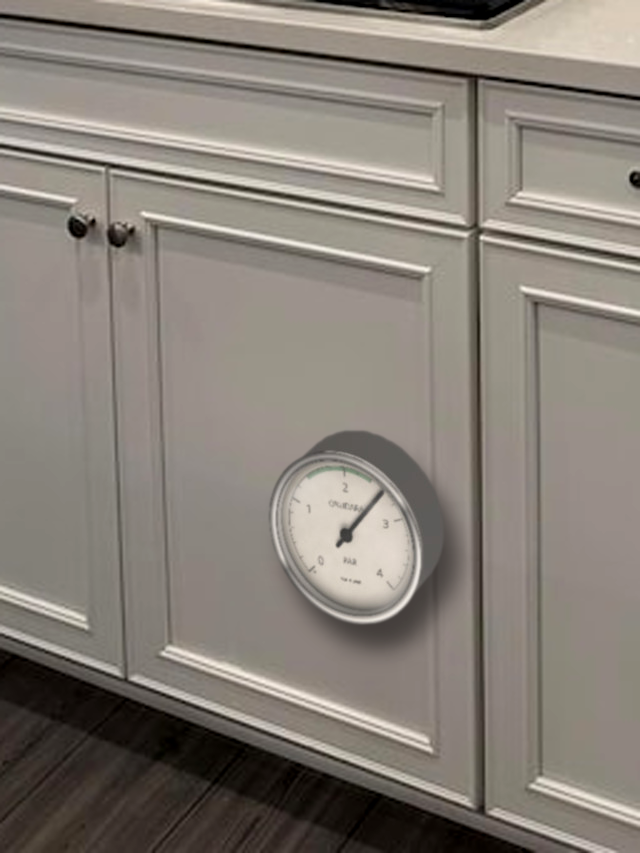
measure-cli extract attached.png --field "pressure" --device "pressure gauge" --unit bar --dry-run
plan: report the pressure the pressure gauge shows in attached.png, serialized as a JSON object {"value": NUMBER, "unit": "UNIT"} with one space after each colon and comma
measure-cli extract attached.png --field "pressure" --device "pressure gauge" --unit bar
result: {"value": 2.6, "unit": "bar"}
